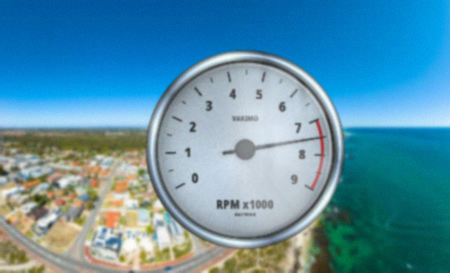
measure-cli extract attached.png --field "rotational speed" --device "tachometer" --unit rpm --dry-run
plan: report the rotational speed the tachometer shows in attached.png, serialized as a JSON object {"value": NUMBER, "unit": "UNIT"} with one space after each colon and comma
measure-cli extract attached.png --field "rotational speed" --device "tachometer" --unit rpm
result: {"value": 7500, "unit": "rpm"}
